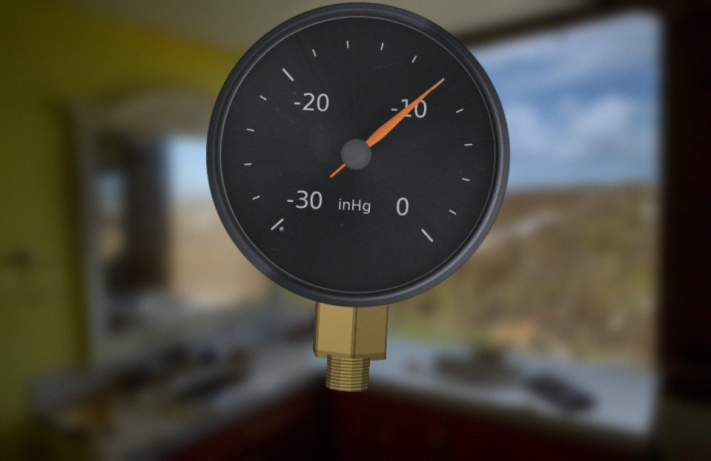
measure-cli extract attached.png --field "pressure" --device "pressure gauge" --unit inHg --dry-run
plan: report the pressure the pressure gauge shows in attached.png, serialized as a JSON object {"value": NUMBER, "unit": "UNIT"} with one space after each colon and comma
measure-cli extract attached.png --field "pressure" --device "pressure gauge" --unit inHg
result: {"value": -10, "unit": "inHg"}
